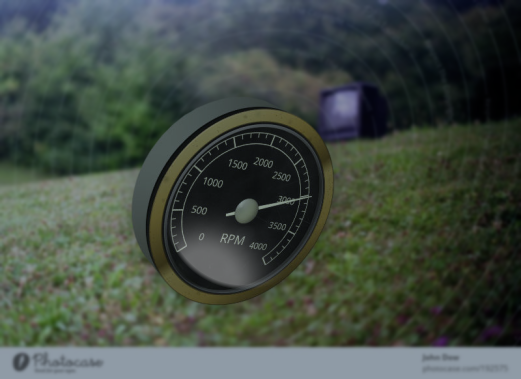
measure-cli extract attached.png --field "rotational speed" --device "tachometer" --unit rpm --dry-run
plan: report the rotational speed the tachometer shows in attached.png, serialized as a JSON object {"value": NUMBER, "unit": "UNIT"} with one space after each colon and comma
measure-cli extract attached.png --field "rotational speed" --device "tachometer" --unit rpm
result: {"value": 3000, "unit": "rpm"}
